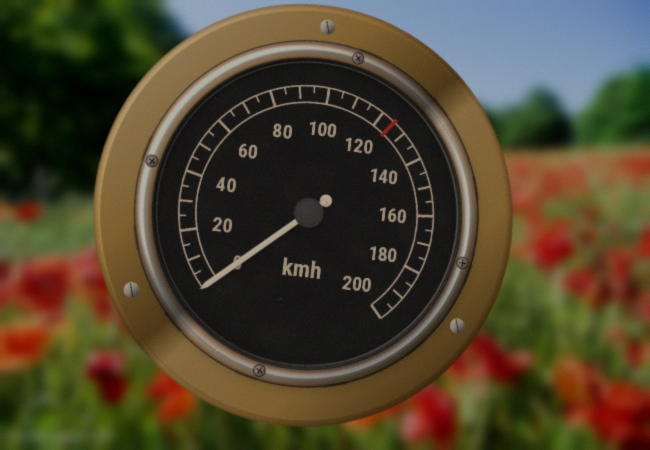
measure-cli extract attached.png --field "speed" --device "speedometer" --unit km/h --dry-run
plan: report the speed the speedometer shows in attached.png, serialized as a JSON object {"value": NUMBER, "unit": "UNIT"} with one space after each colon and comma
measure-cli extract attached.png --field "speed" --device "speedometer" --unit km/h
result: {"value": 0, "unit": "km/h"}
